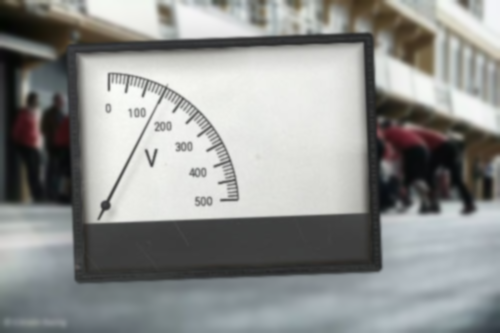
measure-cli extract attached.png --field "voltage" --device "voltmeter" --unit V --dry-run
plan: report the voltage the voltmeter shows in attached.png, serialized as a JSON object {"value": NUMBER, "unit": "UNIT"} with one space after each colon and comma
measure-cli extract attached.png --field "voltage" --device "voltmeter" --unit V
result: {"value": 150, "unit": "V"}
